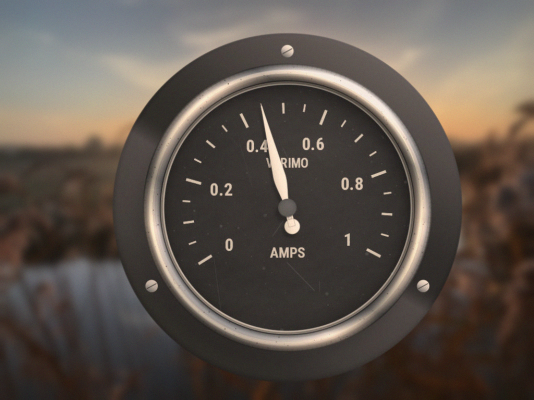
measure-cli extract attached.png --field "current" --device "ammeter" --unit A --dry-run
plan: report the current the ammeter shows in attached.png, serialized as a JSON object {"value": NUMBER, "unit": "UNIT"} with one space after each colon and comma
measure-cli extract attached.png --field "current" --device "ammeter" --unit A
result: {"value": 0.45, "unit": "A"}
